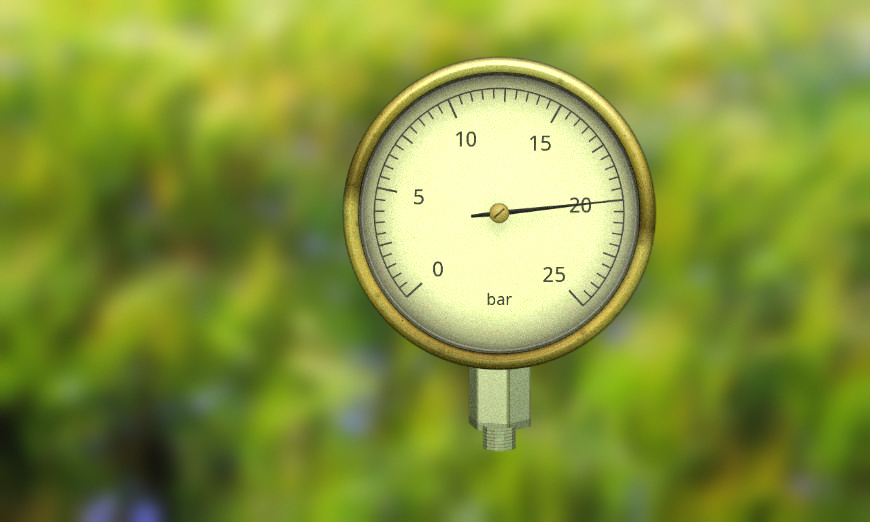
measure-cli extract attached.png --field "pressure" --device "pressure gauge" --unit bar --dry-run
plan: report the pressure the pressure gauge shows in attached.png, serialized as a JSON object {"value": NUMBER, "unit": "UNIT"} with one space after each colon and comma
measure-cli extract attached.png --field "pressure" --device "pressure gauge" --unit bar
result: {"value": 20, "unit": "bar"}
